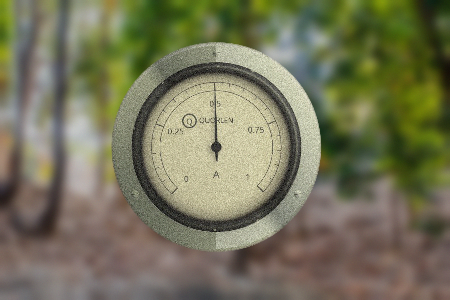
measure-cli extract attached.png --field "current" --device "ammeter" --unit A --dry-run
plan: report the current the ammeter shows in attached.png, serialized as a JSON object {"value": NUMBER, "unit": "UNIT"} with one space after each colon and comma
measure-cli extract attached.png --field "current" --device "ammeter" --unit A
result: {"value": 0.5, "unit": "A"}
